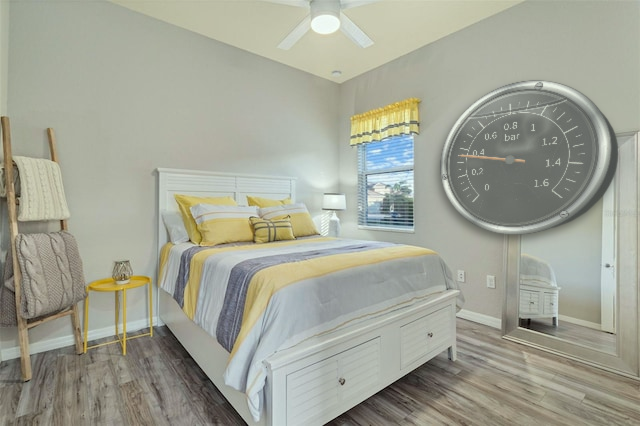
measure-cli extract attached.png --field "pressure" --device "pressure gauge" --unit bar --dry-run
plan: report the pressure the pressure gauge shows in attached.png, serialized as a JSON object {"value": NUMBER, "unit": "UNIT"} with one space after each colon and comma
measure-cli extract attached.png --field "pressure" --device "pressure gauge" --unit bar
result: {"value": 0.35, "unit": "bar"}
